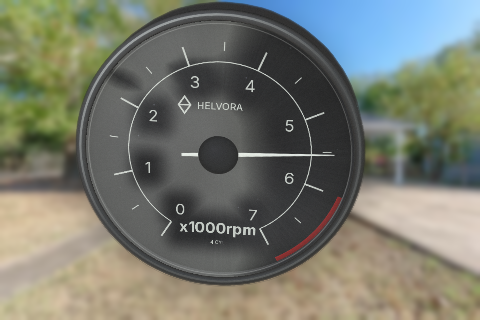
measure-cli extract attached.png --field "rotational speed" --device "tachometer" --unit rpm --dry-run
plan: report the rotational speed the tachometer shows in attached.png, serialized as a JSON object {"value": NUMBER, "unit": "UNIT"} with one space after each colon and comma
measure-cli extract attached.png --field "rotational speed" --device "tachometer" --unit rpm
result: {"value": 5500, "unit": "rpm"}
